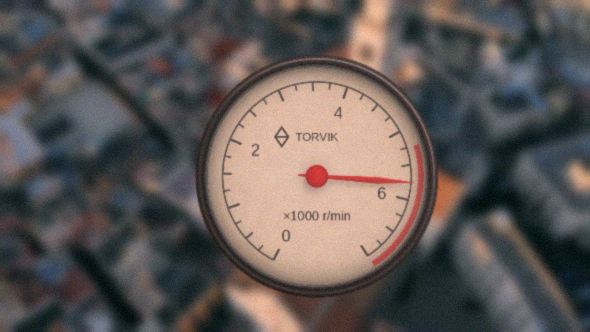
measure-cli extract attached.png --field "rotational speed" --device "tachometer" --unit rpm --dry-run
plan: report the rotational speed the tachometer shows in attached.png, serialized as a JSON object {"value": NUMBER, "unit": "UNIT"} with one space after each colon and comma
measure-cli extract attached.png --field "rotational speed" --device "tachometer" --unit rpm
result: {"value": 5750, "unit": "rpm"}
